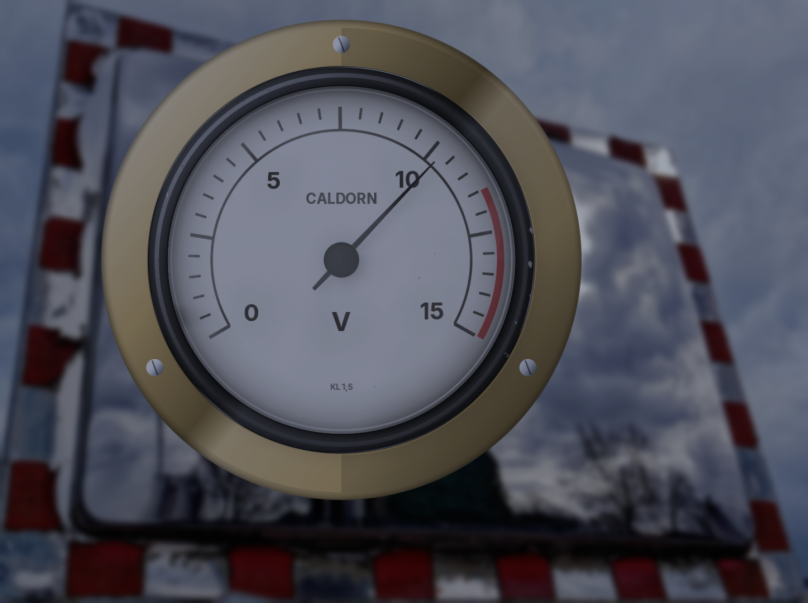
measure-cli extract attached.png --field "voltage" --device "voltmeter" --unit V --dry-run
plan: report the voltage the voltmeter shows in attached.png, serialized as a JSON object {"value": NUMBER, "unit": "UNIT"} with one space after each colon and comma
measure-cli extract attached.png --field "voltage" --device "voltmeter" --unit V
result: {"value": 10.25, "unit": "V"}
